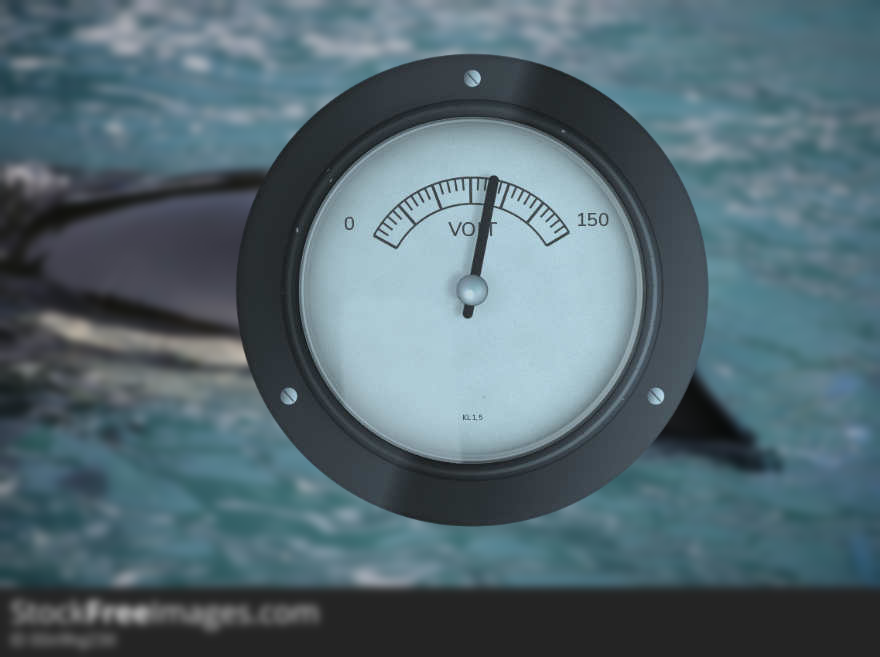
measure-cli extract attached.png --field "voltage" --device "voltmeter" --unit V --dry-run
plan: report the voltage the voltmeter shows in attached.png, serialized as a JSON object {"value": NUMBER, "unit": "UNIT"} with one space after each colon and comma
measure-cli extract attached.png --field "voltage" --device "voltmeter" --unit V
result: {"value": 90, "unit": "V"}
